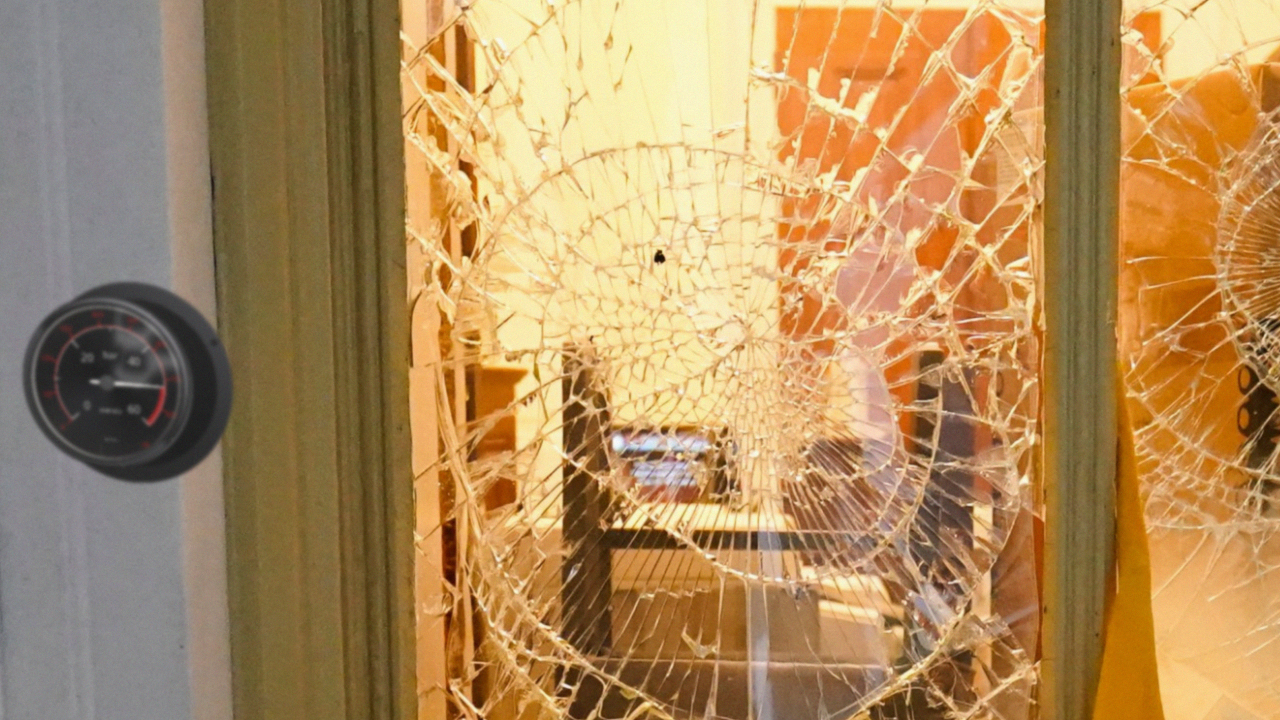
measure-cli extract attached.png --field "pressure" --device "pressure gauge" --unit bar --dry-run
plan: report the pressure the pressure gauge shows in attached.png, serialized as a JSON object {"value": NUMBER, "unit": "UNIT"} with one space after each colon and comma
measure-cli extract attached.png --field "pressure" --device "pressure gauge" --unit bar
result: {"value": 50, "unit": "bar"}
